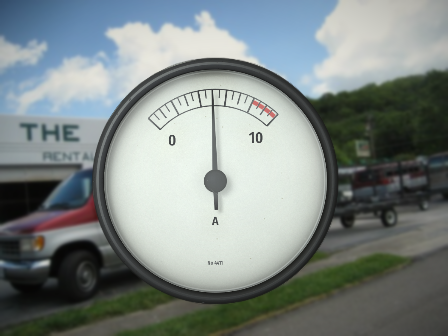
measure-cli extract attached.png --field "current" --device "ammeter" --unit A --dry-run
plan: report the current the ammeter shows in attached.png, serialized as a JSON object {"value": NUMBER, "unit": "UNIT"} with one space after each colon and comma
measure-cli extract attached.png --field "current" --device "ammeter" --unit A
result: {"value": 5, "unit": "A"}
